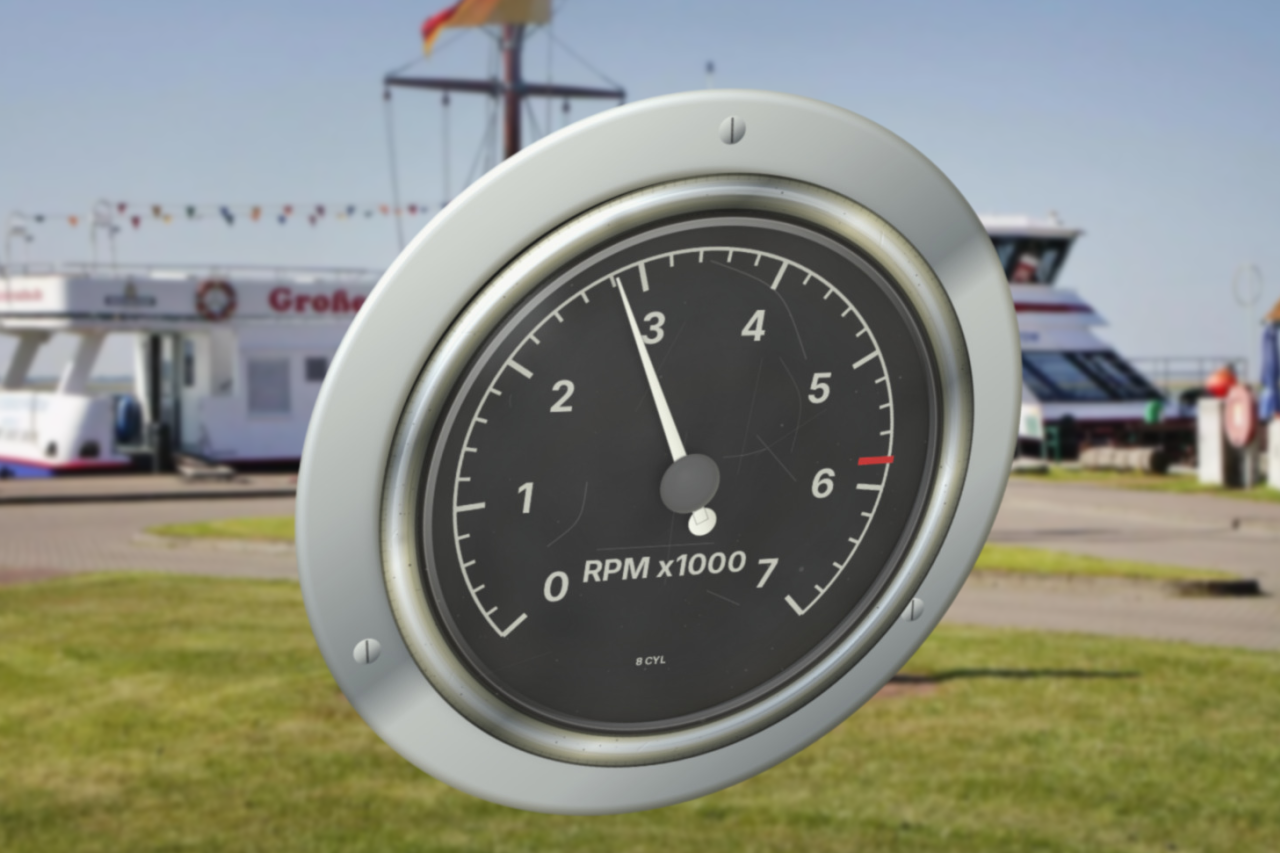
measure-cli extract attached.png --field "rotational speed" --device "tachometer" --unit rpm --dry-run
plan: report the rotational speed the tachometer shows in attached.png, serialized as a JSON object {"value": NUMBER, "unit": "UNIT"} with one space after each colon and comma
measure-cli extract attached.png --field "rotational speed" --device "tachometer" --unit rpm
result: {"value": 2800, "unit": "rpm"}
